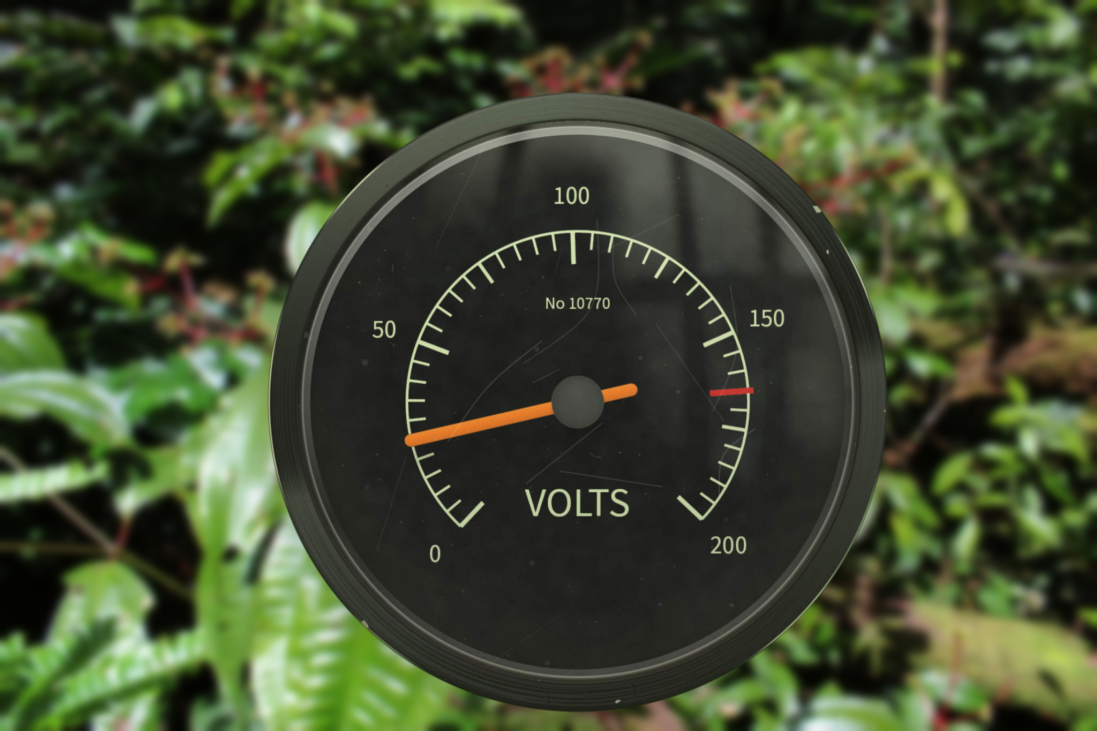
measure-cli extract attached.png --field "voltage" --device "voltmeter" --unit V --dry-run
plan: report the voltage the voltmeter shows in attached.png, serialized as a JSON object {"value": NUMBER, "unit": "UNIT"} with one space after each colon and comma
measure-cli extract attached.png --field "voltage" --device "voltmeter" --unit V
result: {"value": 25, "unit": "V"}
